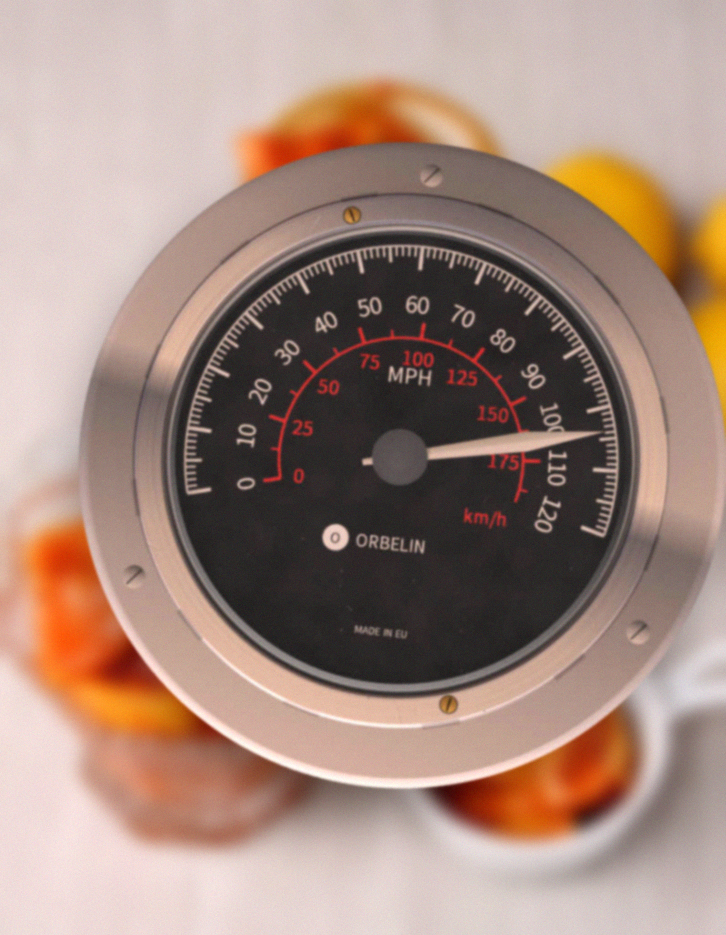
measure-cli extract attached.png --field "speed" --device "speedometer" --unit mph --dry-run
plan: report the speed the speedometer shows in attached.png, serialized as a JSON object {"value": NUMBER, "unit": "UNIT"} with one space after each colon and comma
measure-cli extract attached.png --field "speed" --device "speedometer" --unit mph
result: {"value": 104, "unit": "mph"}
